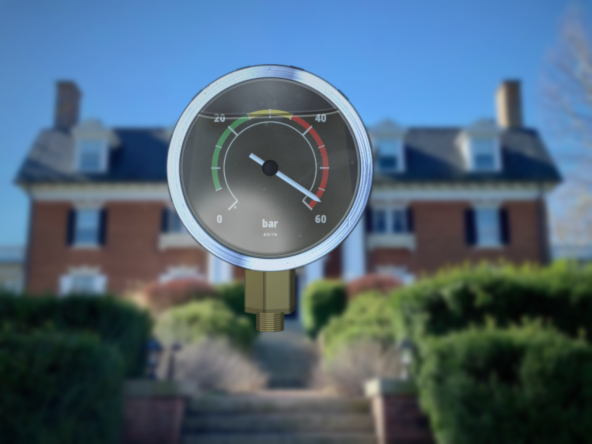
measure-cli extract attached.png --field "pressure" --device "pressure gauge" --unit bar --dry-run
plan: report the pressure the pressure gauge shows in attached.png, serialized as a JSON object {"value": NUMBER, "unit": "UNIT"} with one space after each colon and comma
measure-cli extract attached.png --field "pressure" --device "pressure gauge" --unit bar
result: {"value": 57.5, "unit": "bar"}
